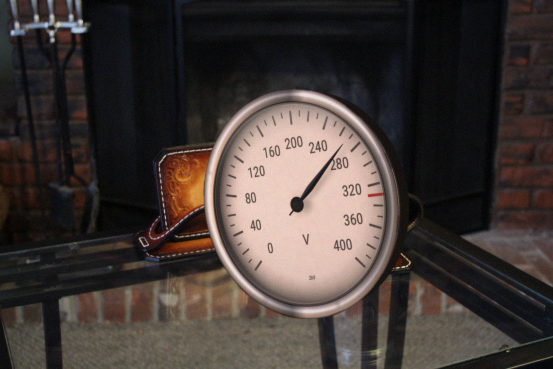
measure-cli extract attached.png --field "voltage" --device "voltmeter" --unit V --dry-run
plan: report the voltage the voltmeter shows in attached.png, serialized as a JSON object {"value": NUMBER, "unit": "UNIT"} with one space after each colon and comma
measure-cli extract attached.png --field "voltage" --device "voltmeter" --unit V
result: {"value": 270, "unit": "V"}
